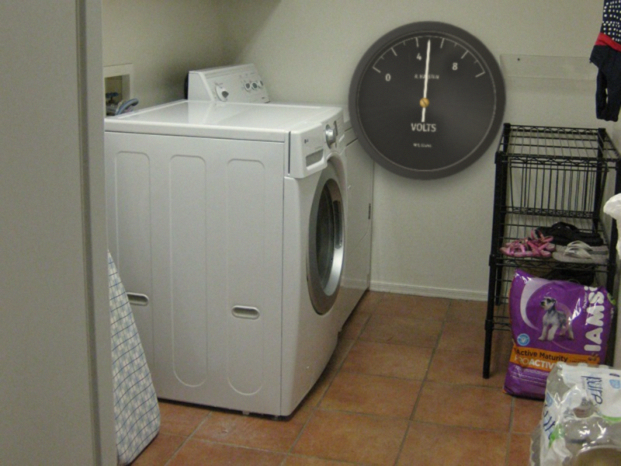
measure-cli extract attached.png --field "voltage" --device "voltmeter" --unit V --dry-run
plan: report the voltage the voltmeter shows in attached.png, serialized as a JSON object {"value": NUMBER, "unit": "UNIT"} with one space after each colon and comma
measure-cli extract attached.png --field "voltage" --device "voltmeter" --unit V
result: {"value": 5, "unit": "V"}
